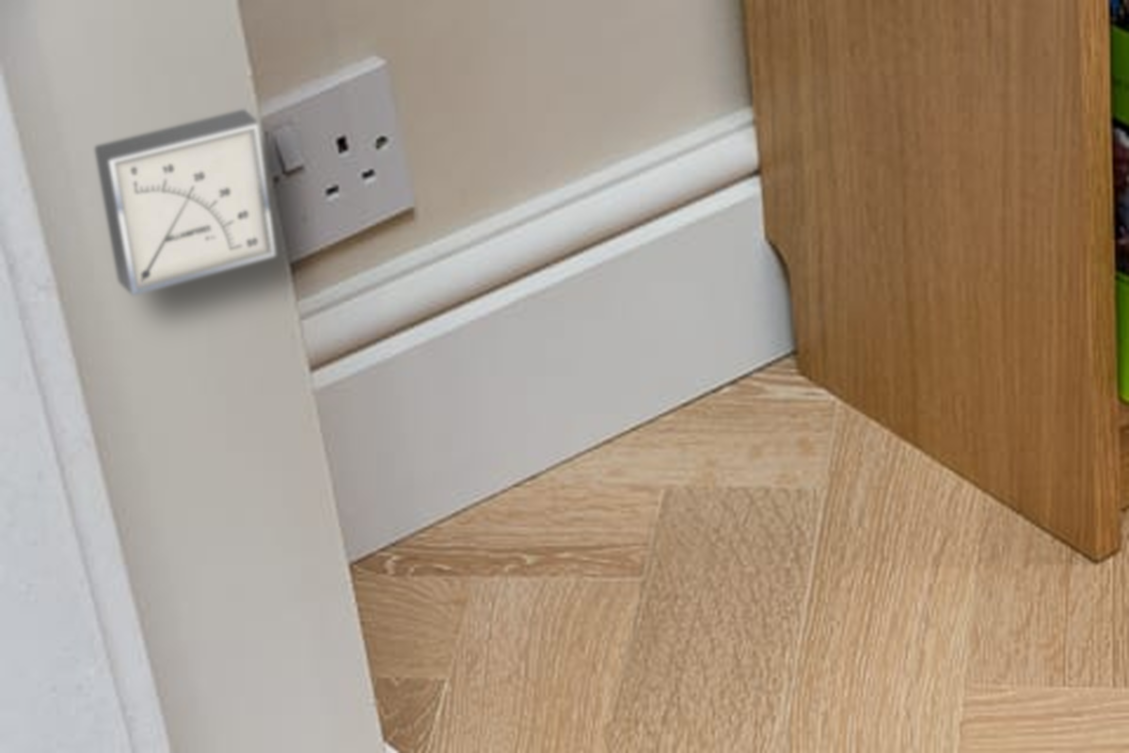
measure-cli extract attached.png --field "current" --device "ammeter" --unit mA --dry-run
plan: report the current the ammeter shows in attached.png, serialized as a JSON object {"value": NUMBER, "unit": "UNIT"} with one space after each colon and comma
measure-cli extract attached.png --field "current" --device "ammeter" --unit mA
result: {"value": 20, "unit": "mA"}
